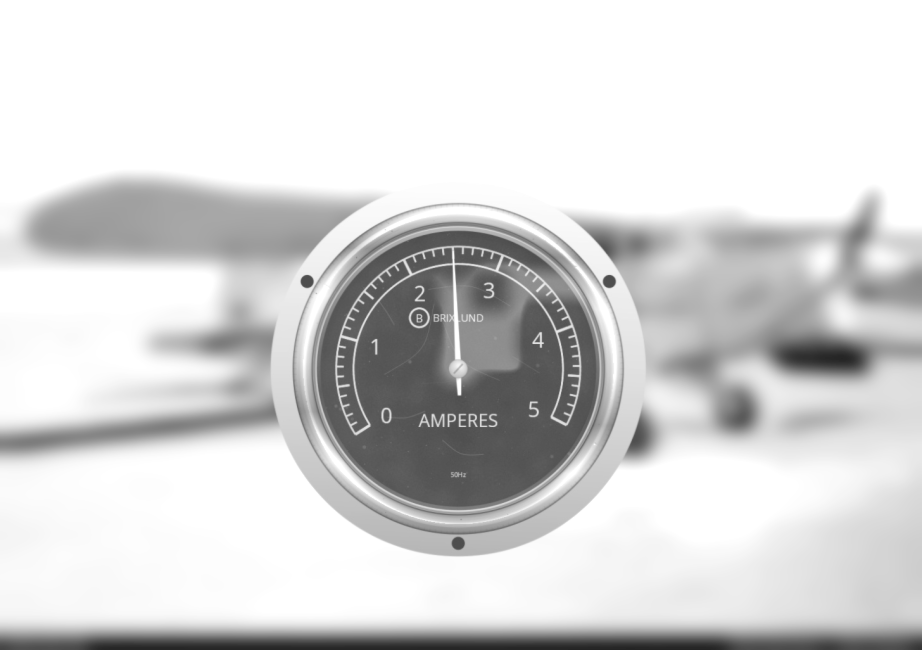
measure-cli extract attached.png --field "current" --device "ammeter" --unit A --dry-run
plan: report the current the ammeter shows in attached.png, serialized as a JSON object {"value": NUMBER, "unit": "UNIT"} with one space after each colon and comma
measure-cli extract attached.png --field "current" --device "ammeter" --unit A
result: {"value": 2.5, "unit": "A"}
